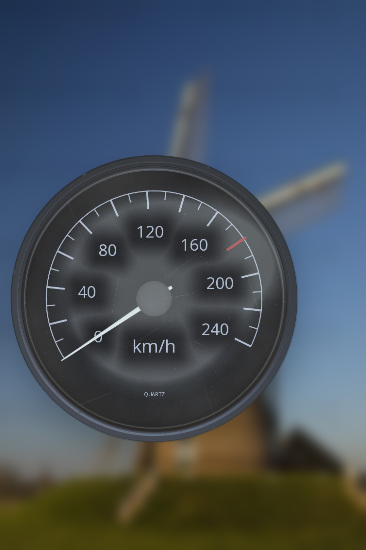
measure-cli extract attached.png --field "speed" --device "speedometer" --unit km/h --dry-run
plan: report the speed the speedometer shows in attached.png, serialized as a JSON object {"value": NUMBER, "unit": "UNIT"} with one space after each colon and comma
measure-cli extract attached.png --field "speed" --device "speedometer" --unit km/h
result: {"value": 0, "unit": "km/h"}
